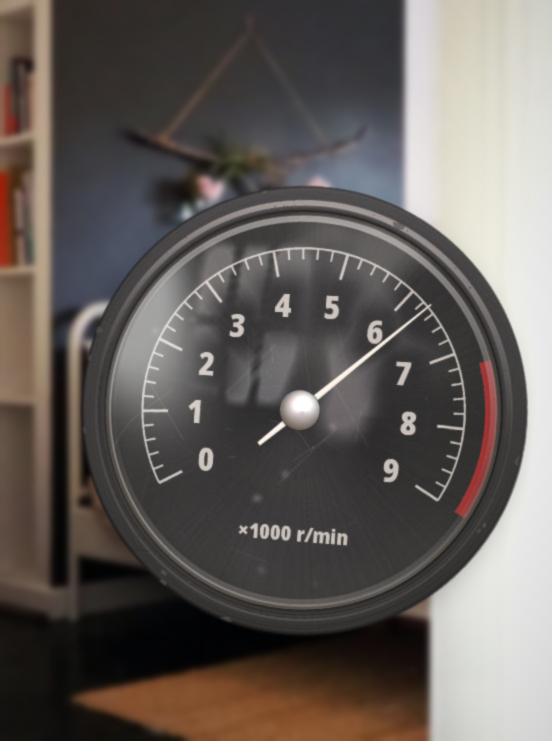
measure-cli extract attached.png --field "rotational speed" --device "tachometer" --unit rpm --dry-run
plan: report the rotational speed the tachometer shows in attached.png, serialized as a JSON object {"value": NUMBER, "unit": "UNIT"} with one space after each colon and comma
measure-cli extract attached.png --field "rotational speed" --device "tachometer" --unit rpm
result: {"value": 6300, "unit": "rpm"}
